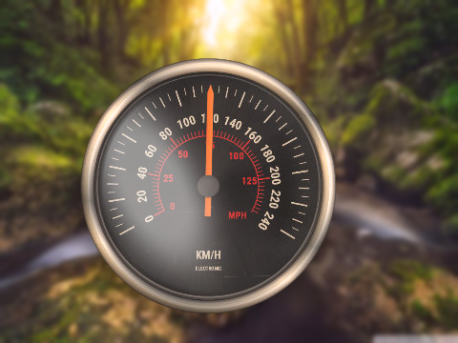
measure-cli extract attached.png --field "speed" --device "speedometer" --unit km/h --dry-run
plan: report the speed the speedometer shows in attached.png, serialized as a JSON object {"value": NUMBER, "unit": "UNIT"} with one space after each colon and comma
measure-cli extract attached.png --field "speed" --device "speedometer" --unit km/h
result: {"value": 120, "unit": "km/h"}
